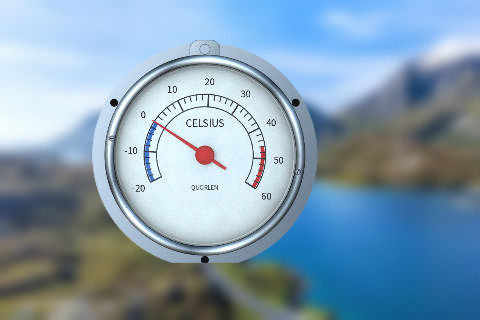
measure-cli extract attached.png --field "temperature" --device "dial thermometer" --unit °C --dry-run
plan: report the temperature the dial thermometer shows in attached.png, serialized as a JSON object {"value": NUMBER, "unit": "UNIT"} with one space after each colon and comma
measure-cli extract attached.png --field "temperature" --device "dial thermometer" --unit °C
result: {"value": 0, "unit": "°C"}
